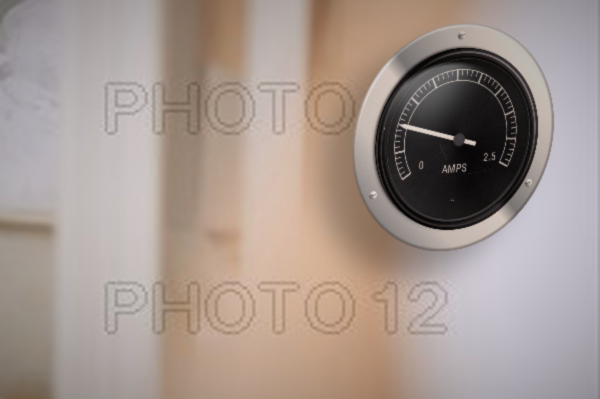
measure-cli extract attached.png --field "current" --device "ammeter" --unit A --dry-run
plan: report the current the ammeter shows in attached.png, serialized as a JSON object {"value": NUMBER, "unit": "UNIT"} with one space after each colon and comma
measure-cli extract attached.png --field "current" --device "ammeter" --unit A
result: {"value": 0.5, "unit": "A"}
